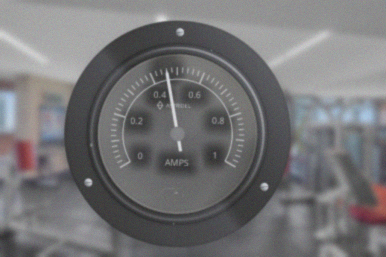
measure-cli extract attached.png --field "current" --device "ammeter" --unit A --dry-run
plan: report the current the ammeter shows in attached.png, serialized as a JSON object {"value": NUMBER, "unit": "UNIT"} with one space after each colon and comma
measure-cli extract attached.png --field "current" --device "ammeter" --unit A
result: {"value": 0.46, "unit": "A"}
